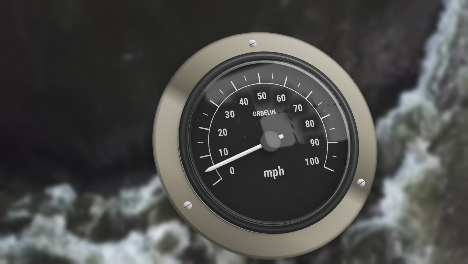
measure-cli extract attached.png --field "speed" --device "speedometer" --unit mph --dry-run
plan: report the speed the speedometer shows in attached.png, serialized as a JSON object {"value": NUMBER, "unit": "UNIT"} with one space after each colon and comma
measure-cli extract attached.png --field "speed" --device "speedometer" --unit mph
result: {"value": 5, "unit": "mph"}
